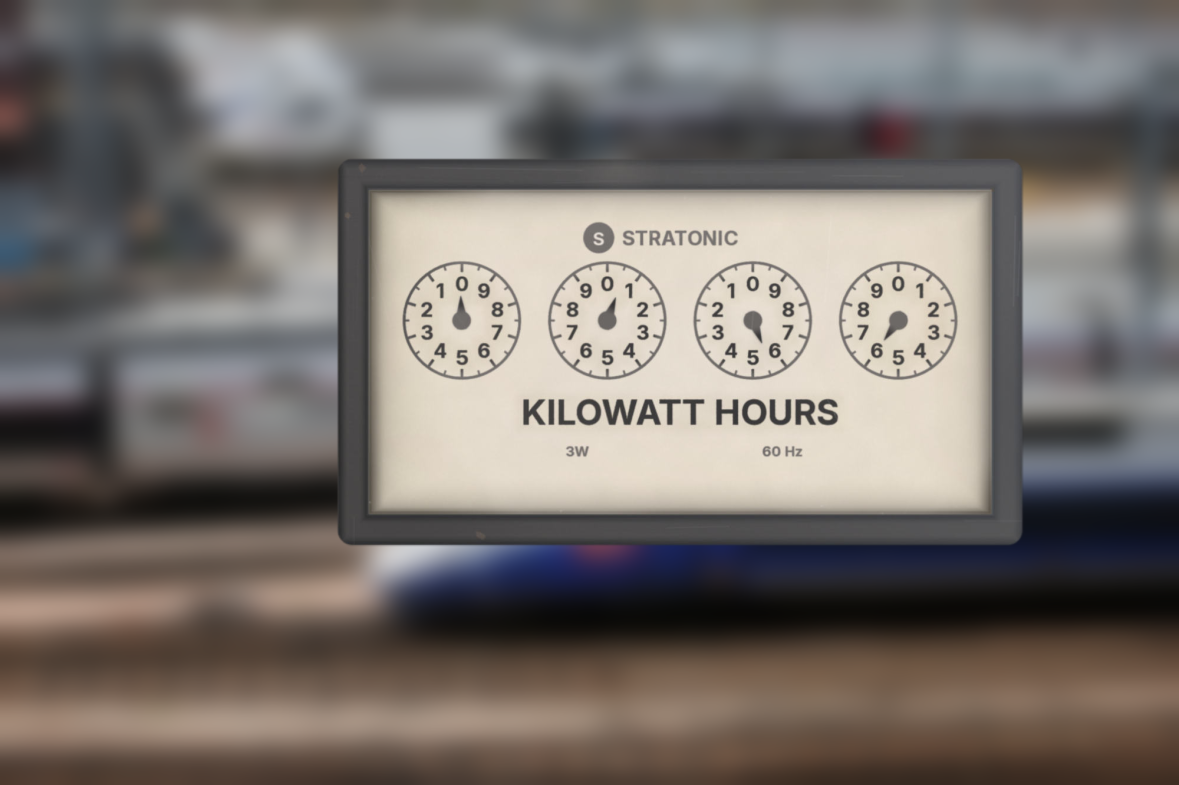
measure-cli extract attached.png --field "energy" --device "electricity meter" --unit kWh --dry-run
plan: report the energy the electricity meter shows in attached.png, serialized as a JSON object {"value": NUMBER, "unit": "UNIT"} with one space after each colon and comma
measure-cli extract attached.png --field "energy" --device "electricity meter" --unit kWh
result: {"value": 56, "unit": "kWh"}
